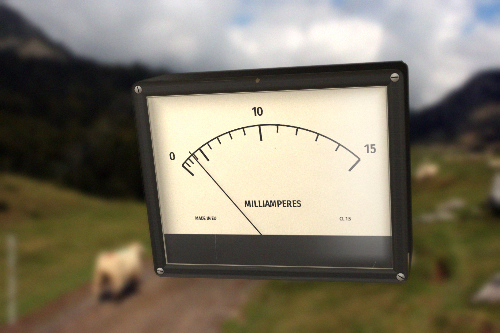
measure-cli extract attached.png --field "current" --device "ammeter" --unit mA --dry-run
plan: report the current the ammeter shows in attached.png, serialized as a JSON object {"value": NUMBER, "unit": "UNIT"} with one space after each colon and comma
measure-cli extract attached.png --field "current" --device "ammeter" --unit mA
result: {"value": 4, "unit": "mA"}
